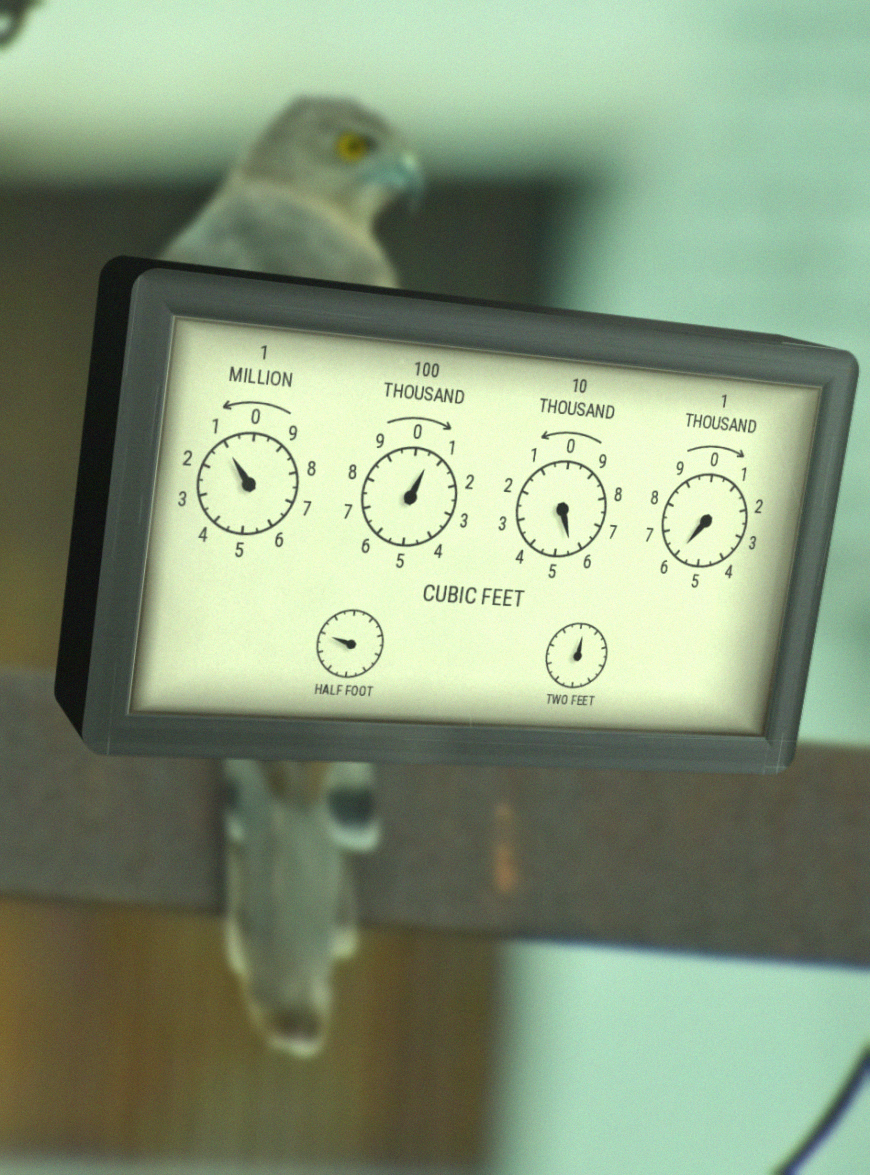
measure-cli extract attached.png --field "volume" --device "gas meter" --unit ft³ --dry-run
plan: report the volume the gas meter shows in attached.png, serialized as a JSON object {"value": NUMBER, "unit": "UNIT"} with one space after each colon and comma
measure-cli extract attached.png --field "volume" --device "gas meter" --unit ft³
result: {"value": 105600, "unit": "ft³"}
